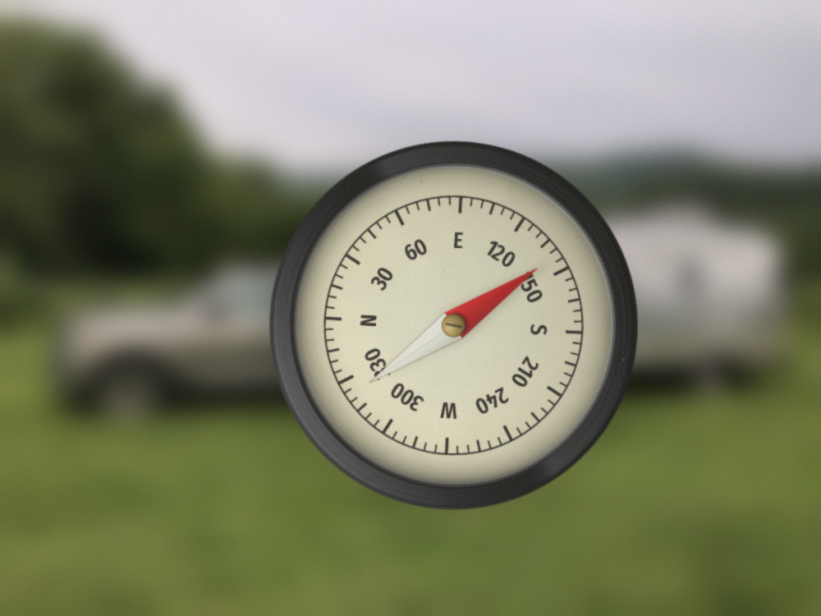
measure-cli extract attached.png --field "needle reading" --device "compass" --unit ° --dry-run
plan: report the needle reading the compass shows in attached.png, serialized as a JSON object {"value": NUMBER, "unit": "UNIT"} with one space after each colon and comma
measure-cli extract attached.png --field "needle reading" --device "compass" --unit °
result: {"value": 142.5, "unit": "°"}
